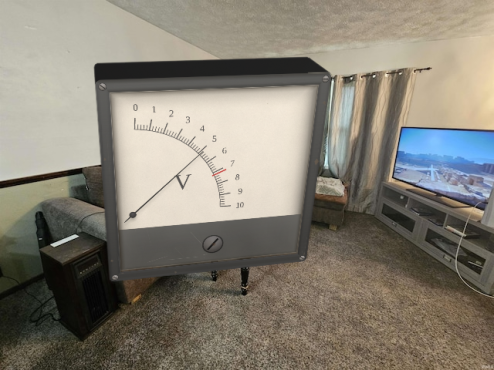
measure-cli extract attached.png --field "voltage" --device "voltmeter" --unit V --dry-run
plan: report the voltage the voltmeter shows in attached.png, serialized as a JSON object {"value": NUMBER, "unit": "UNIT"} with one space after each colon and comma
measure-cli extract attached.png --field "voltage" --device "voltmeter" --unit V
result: {"value": 5, "unit": "V"}
